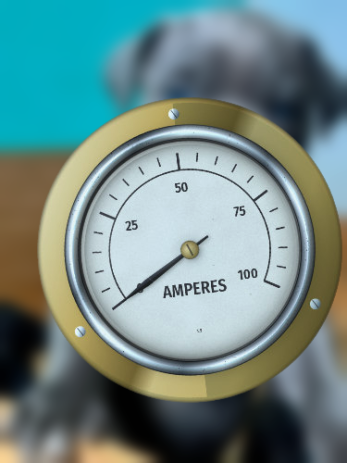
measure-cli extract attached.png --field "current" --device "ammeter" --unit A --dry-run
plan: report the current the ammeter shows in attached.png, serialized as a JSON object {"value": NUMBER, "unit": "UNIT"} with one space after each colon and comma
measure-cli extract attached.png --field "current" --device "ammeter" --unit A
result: {"value": 0, "unit": "A"}
